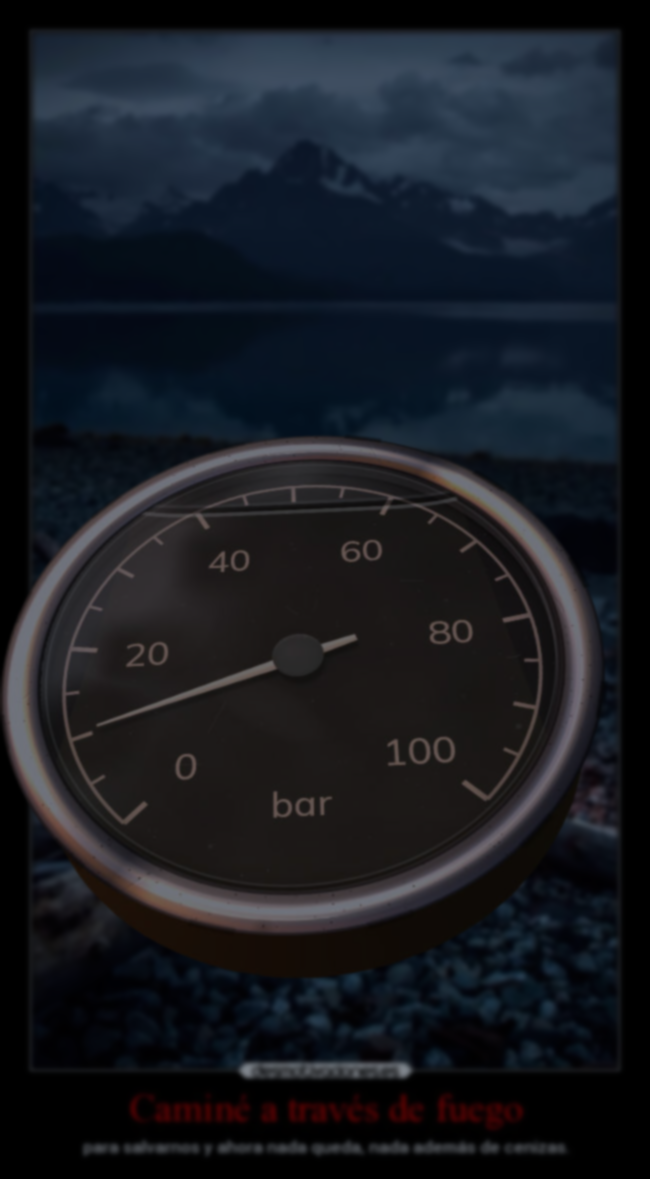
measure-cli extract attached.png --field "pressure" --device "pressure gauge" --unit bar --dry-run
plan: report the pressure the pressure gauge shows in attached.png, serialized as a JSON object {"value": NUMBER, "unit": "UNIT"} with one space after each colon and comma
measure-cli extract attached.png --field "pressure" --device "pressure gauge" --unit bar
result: {"value": 10, "unit": "bar"}
